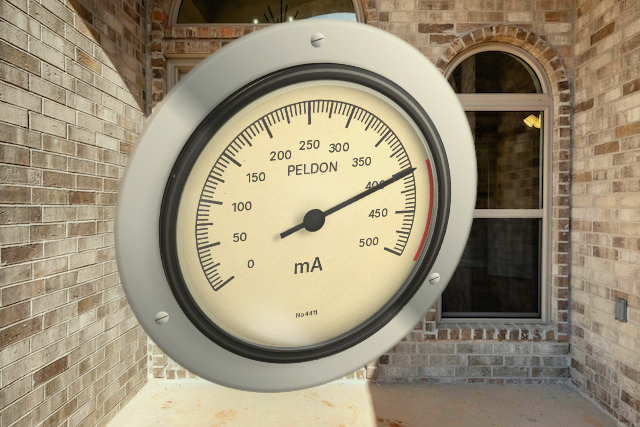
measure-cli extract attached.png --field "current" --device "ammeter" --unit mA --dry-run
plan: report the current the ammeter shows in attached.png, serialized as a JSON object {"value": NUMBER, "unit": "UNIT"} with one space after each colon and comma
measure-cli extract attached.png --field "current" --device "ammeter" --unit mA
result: {"value": 400, "unit": "mA"}
